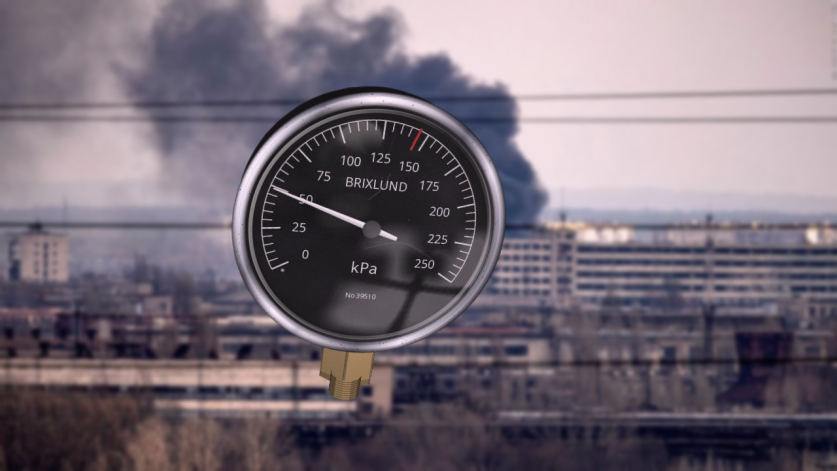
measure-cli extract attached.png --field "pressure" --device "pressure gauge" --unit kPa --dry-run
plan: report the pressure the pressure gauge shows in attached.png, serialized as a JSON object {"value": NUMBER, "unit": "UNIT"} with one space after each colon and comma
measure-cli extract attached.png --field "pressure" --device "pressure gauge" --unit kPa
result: {"value": 50, "unit": "kPa"}
